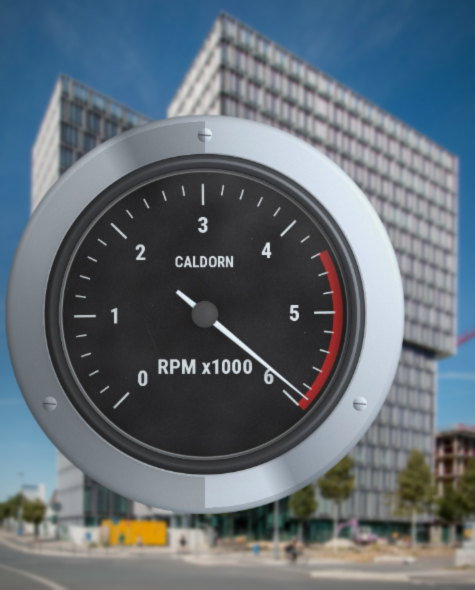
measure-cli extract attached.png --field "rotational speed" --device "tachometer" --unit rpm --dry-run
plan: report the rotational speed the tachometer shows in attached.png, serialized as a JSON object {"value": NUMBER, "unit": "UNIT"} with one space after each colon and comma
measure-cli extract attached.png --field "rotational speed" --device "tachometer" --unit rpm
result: {"value": 5900, "unit": "rpm"}
